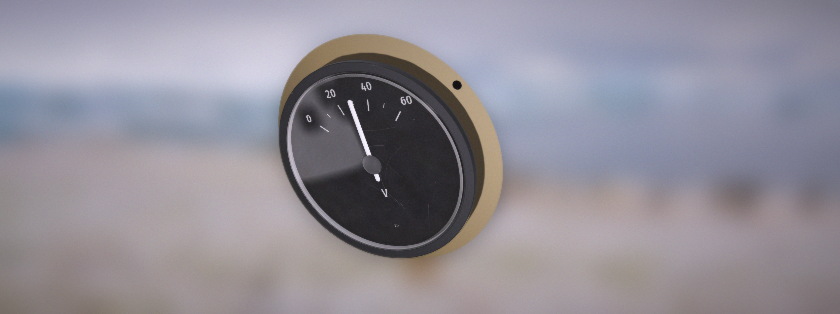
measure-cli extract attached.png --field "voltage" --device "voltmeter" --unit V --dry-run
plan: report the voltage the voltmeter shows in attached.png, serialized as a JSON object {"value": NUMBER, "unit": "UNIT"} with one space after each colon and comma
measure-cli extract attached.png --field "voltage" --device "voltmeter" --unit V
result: {"value": 30, "unit": "V"}
